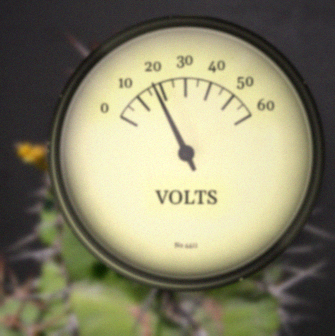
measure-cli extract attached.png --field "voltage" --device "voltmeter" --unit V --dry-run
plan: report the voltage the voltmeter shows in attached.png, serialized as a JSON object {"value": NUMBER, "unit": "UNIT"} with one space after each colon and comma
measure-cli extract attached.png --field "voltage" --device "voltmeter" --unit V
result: {"value": 17.5, "unit": "V"}
